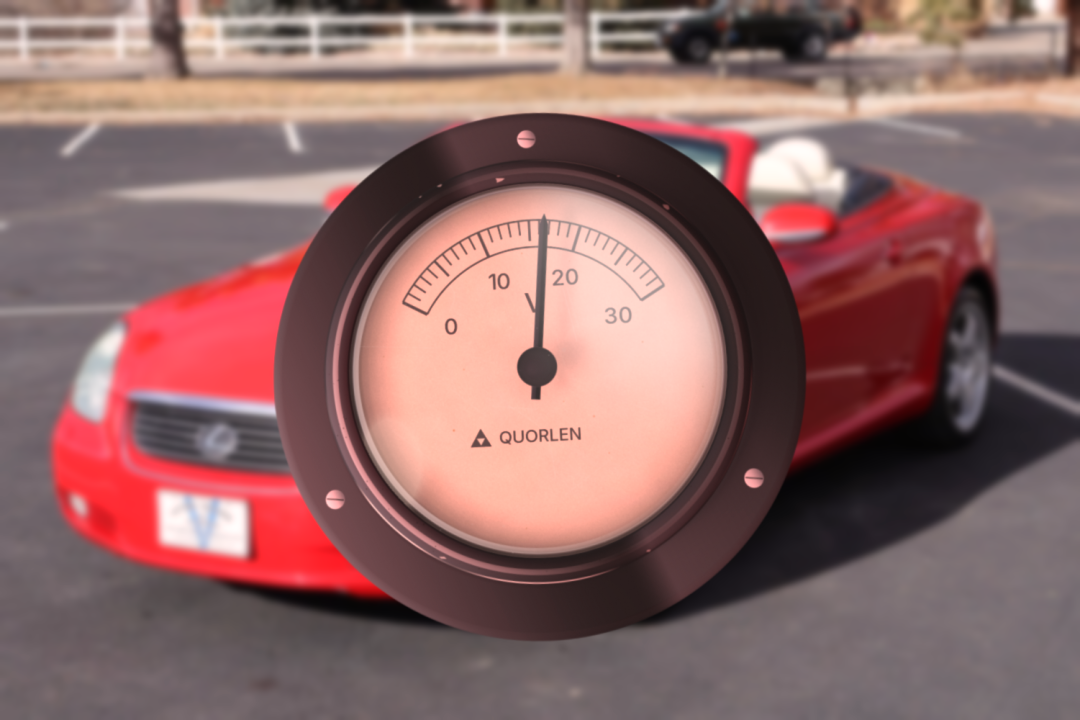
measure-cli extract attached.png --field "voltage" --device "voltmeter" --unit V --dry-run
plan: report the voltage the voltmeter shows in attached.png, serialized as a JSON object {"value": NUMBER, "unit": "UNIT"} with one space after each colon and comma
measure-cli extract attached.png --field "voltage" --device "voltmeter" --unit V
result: {"value": 16.5, "unit": "V"}
